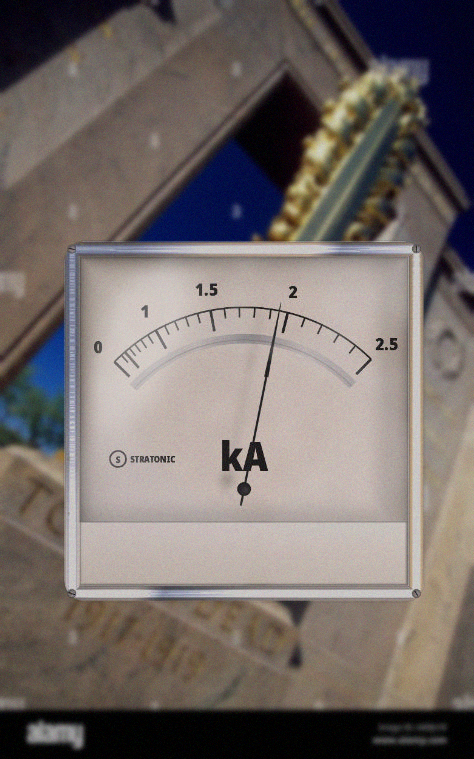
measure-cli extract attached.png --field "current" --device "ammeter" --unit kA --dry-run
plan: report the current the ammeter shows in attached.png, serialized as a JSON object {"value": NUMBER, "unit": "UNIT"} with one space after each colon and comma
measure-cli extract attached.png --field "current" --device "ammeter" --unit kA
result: {"value": 1.95, "unit": "kA"}
